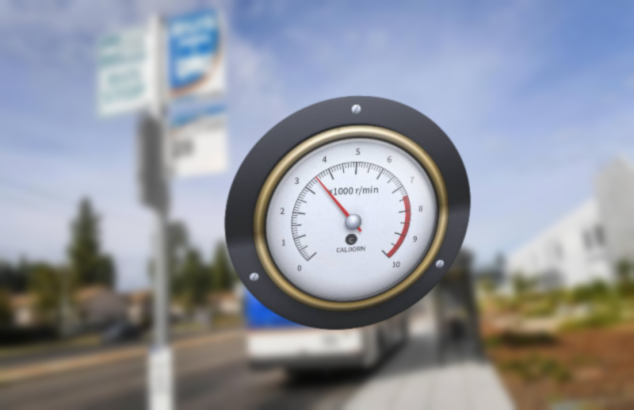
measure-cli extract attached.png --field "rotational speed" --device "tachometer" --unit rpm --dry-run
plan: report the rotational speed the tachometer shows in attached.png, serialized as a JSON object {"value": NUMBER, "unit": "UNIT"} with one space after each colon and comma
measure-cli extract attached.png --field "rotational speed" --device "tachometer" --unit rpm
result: {"value": 3500, "unit": "rpm"}
